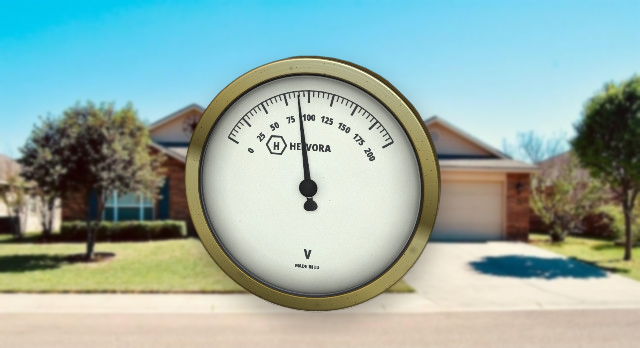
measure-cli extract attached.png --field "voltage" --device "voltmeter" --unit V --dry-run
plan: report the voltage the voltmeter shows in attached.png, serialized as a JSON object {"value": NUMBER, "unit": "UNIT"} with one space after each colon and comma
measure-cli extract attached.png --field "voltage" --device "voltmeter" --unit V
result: {"value": 90, "unit": "V"}
